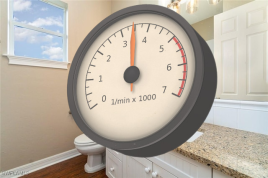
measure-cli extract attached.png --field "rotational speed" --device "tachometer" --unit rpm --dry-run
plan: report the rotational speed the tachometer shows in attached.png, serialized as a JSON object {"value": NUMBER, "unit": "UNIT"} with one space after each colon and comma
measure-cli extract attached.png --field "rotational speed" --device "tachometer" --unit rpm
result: {"value": 3500, "unit": "rpm"}
